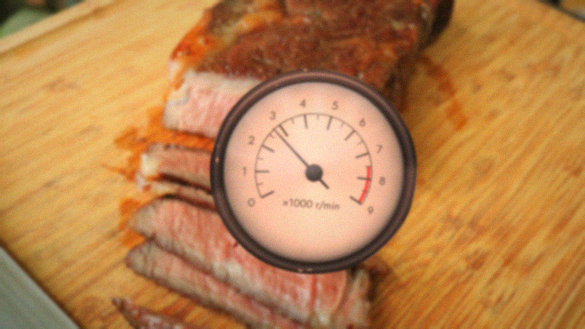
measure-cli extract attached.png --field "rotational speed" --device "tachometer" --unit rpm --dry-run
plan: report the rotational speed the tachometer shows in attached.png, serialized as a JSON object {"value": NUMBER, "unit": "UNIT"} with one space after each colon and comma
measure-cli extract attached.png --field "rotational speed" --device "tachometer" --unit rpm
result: {"value": 2750, "unit": "rpm"}
